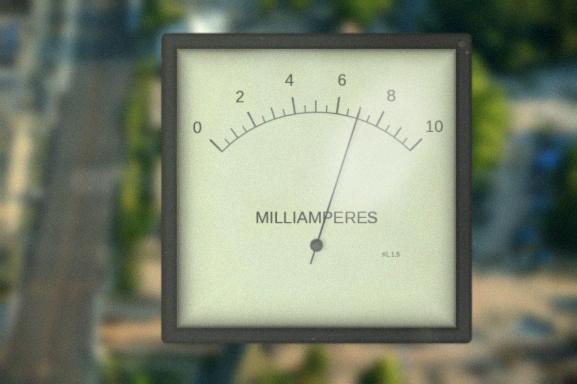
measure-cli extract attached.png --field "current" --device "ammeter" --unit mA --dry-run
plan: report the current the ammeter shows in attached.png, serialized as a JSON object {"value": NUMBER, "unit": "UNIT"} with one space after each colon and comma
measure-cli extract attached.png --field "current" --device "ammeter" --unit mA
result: {"value": 7, "unit": "mA"}
